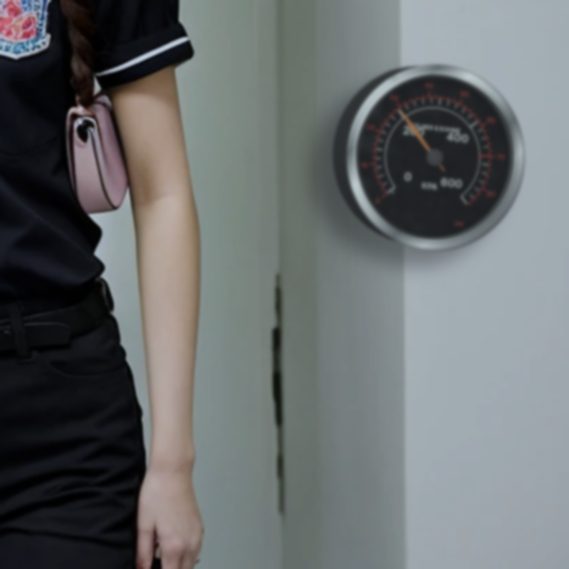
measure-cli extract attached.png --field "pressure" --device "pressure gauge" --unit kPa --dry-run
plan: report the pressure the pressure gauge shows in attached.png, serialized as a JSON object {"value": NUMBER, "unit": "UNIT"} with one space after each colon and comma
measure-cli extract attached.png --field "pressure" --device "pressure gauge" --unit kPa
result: {"value": 200, "unit": "kPa"}
